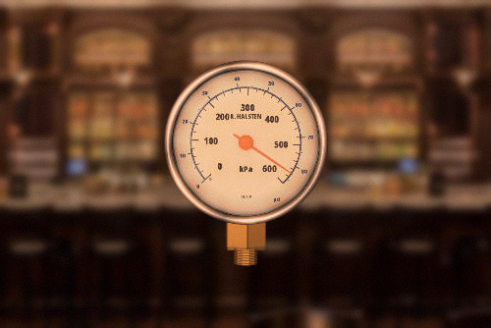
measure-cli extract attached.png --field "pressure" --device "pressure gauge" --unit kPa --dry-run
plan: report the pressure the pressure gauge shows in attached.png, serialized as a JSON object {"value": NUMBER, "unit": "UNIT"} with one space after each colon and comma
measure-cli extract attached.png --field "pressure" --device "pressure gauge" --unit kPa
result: {"value": 570, "unit": "kPa"}
